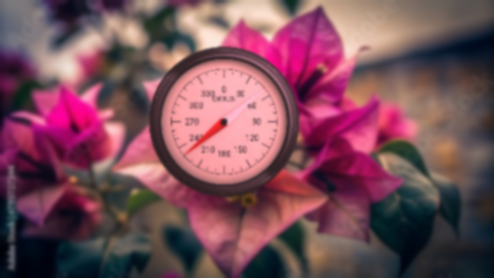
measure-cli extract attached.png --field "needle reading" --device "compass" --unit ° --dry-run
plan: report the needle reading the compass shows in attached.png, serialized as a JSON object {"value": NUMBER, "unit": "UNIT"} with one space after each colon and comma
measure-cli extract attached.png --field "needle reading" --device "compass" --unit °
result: {"value": 230, "unit": "°"}
